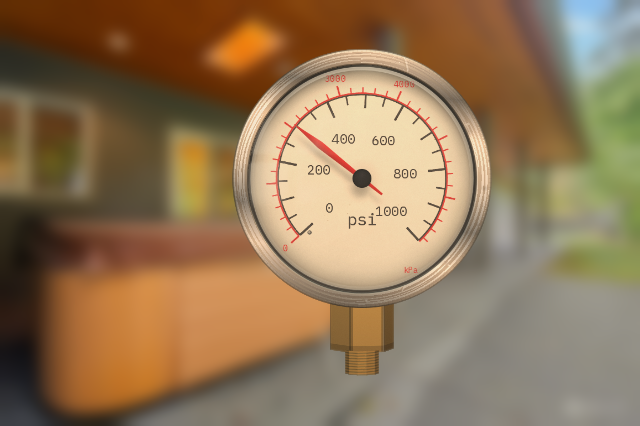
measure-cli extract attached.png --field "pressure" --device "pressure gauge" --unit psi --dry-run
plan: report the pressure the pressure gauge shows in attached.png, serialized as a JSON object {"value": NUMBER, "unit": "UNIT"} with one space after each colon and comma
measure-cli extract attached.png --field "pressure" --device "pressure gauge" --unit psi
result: {"value": 300, "unit": "psi"}
